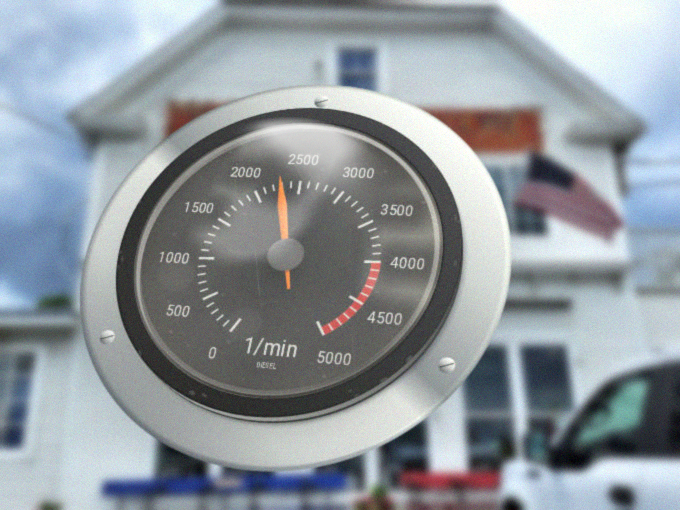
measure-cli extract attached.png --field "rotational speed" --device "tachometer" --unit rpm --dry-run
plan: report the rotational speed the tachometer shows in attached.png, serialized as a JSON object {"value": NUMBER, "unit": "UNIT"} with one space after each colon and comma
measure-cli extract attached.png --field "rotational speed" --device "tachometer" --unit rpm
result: {"value": 2300, "unit": "rpm"}
